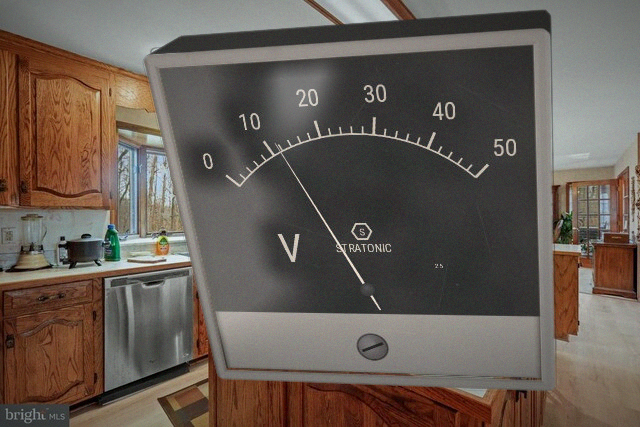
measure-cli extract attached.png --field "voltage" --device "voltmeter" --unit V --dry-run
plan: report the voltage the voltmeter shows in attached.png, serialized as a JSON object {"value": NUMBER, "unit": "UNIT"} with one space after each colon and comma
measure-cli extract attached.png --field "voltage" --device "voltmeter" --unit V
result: {"value": 12, "unit": "V"}
